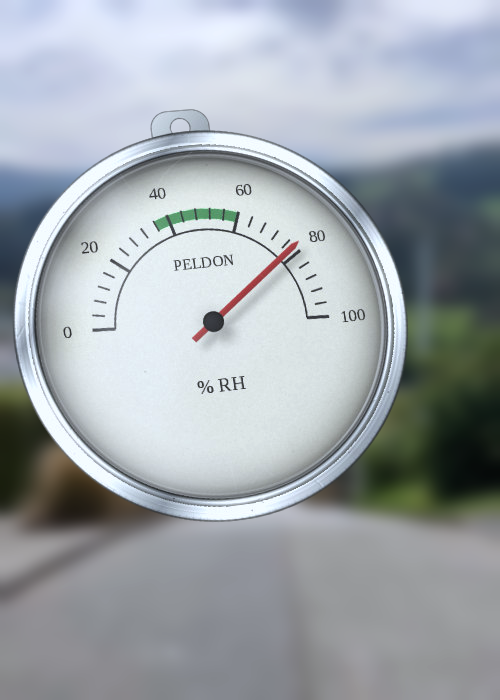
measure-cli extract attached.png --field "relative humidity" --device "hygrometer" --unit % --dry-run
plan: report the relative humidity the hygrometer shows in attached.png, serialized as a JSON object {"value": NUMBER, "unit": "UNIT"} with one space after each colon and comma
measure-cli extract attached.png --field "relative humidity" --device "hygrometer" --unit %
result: {"value": 78, "unit": "%"}
